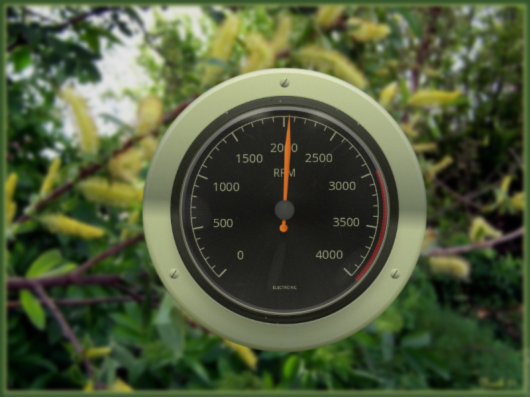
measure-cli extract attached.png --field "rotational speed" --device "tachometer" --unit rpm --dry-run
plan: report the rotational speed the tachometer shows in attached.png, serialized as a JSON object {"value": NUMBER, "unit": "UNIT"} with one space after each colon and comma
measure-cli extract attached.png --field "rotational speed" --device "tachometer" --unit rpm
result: {"value": 2050, "unit": "rpm"}
